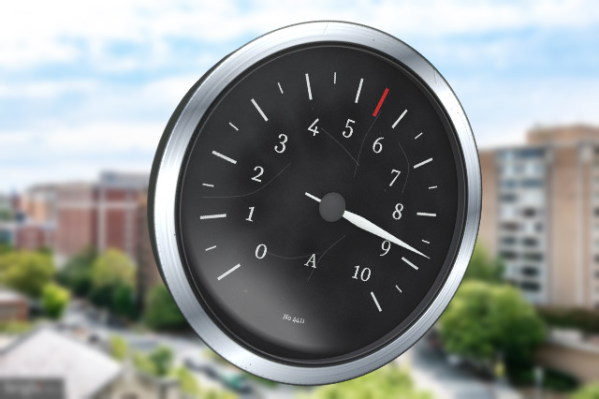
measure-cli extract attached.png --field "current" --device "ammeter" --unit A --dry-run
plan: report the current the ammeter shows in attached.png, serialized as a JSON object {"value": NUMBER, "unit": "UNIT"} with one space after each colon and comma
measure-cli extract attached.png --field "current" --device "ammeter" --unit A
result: {"value": 8.75, "unit": "A"}
